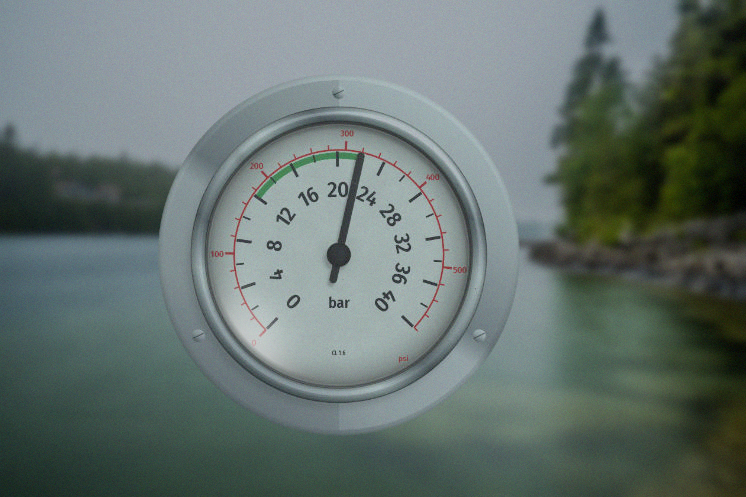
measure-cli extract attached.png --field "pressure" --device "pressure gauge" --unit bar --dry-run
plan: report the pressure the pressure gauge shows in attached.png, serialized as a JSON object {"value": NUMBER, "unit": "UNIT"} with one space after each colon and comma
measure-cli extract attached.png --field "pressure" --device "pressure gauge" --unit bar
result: {"value": 22, "unit": "bar"}
